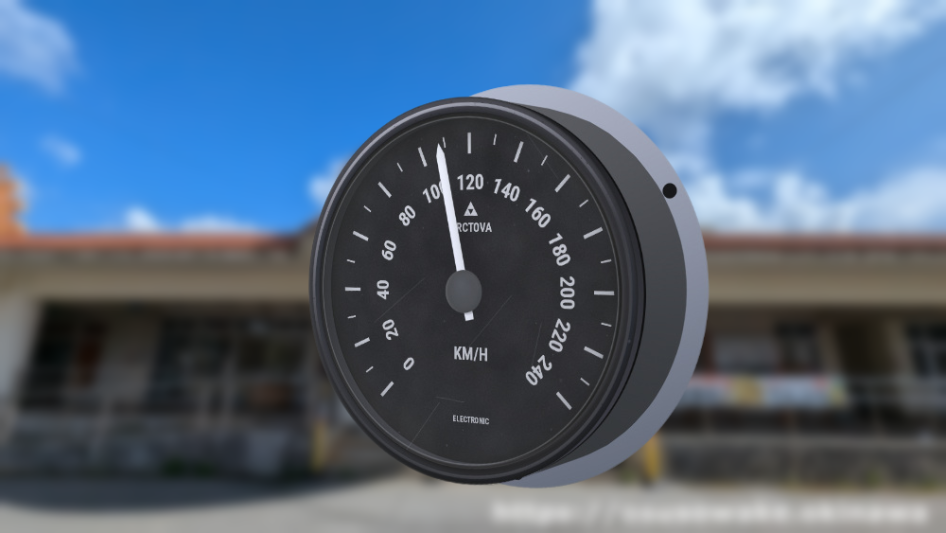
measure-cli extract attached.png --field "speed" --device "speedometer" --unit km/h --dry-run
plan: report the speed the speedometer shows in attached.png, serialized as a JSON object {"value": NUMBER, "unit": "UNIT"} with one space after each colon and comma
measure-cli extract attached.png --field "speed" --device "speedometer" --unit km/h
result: {"value": 110, "unit": "km/h"}
